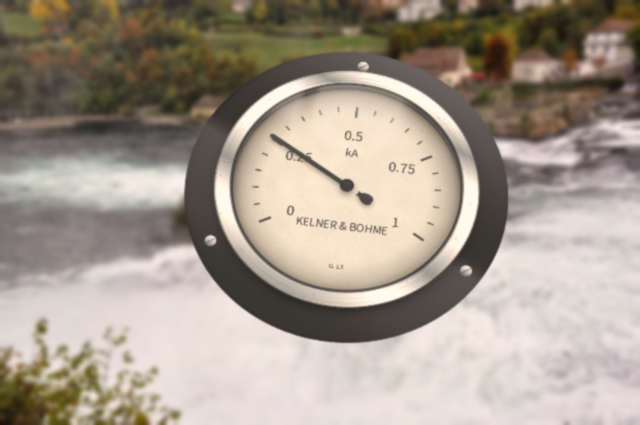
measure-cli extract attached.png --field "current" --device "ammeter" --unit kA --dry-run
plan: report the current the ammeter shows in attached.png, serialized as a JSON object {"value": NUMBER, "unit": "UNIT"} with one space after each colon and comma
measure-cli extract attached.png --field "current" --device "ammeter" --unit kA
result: {"value": 0.25, "unit": "kA"}
